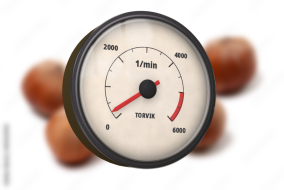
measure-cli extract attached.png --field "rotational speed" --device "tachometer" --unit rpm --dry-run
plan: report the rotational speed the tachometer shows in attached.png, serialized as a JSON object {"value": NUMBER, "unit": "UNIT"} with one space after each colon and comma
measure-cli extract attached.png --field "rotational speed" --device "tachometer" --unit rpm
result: {"value": 250, "unit": "rpm"}
